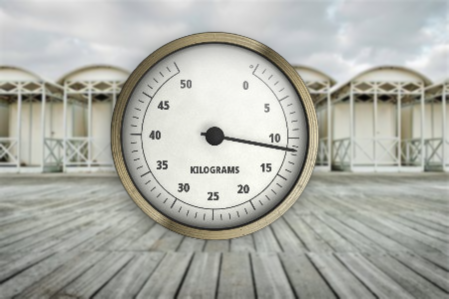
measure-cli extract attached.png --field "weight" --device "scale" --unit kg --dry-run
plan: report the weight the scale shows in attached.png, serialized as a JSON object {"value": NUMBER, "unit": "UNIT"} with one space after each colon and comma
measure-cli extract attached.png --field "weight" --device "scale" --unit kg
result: {"value": 11.5, "unit": "kg"}
